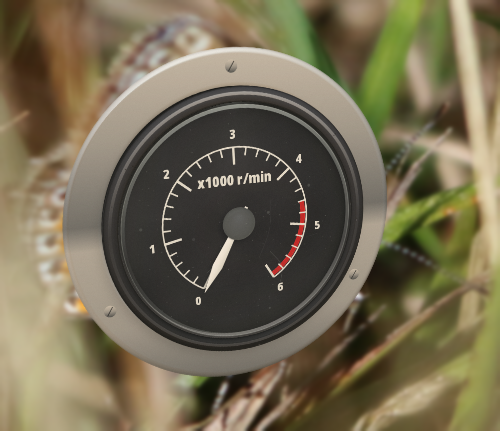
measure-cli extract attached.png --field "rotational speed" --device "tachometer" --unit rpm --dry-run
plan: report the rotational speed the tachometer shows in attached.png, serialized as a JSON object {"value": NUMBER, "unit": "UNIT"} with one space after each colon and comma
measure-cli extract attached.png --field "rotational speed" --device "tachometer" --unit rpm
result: {"value": 0, "unit": "rpm"}
